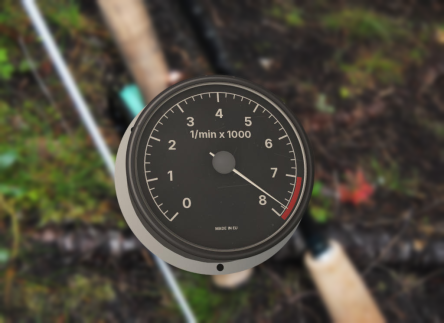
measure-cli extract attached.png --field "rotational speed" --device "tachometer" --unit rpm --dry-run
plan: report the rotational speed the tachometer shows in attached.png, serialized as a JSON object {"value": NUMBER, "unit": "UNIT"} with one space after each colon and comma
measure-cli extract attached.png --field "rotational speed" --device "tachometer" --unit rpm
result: {"value": 7800, "unit": "rpm"}
